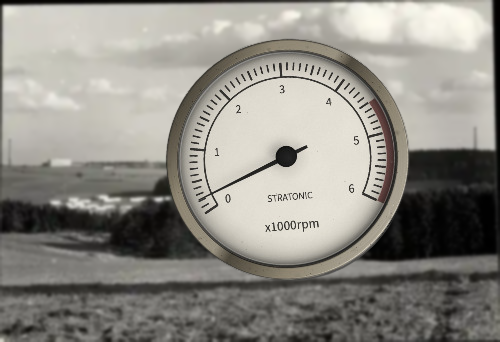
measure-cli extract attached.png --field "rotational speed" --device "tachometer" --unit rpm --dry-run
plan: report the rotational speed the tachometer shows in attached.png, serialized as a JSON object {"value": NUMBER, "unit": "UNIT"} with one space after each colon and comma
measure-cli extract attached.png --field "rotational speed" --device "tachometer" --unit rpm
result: {"value": 200, "unit": "rpm"}
